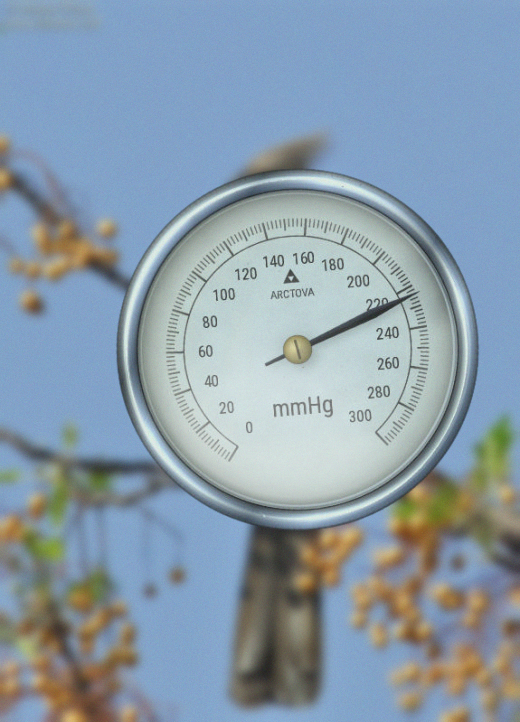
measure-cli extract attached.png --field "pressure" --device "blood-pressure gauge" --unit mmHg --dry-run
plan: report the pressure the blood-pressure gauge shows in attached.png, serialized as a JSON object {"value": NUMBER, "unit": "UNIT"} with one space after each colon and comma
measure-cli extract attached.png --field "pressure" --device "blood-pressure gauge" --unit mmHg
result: {"value": 224, "unit": "mmHg"}
